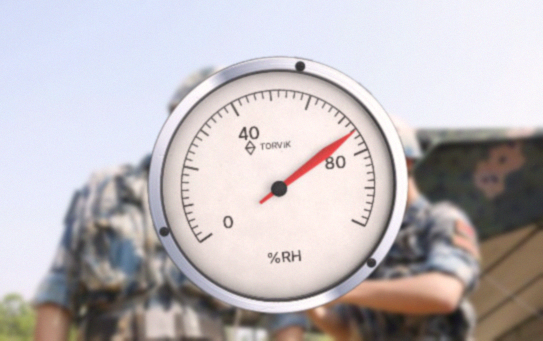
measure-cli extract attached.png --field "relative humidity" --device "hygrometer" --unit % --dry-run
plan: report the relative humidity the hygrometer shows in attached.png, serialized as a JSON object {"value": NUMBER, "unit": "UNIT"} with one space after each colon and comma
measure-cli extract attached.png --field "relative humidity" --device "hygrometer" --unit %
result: {"value": 74, "unit": "%"}
